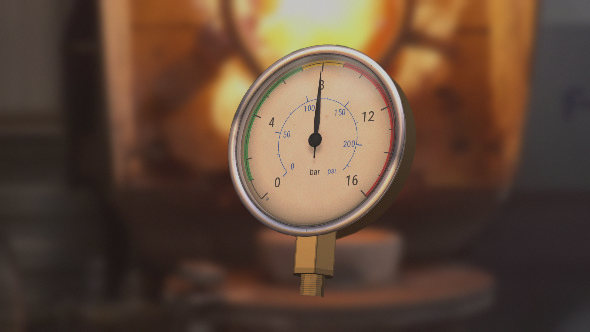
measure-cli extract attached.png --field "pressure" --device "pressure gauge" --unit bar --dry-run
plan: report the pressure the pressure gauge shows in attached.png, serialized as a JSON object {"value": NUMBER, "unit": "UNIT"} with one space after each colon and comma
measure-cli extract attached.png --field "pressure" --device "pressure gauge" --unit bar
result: {"value": 8, "unit": "bar"}
